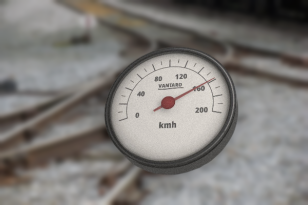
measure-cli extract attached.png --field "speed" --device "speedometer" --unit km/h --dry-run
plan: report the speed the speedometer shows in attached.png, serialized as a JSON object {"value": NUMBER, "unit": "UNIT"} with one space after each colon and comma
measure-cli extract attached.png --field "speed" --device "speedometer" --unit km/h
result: {"value": 160, "unit": "km/h"}
